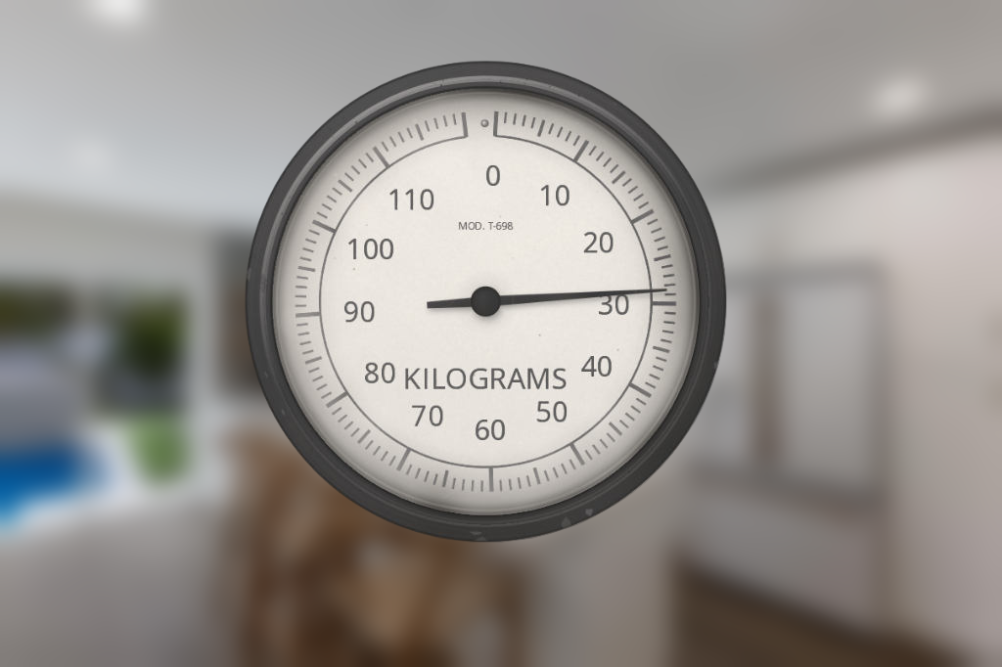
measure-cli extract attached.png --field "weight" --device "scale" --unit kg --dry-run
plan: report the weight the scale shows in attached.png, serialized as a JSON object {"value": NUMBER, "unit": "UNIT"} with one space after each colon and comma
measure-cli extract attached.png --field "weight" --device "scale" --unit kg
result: {"value": 28.5, "unit": "kg"}
